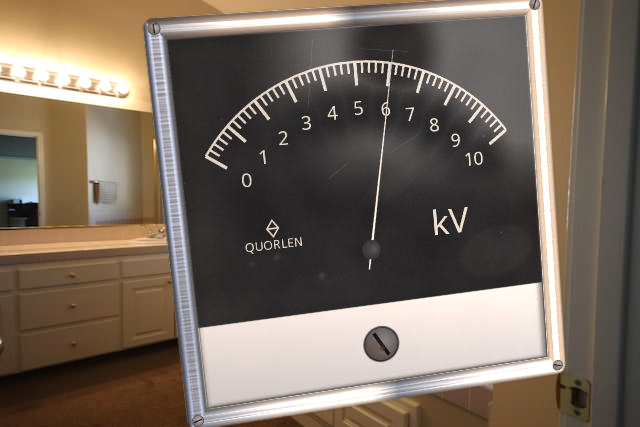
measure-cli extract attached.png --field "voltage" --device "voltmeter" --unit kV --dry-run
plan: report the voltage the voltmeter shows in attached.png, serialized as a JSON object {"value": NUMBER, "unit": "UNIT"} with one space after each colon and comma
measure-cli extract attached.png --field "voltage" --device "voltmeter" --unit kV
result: {"value": 6, "unit": "kV"}
